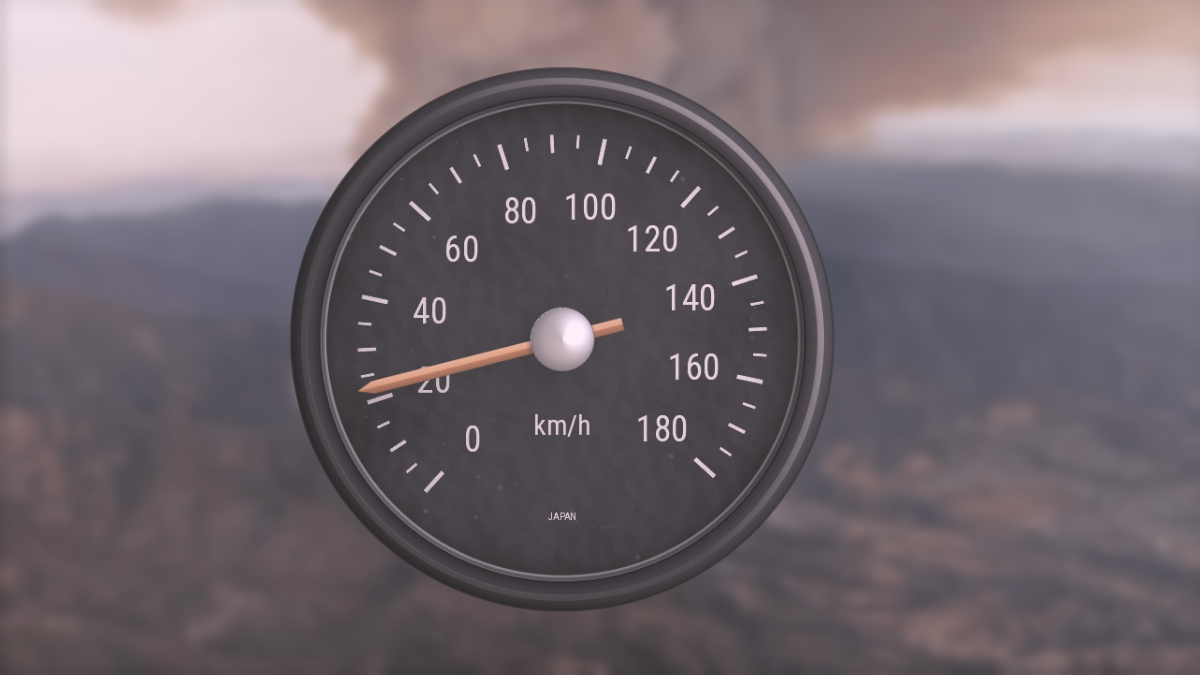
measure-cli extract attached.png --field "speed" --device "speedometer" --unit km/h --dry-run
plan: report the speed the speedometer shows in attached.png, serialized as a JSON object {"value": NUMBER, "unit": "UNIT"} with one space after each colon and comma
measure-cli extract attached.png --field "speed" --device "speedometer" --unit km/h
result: {"value": 22.5, "unit": "km/h"}
